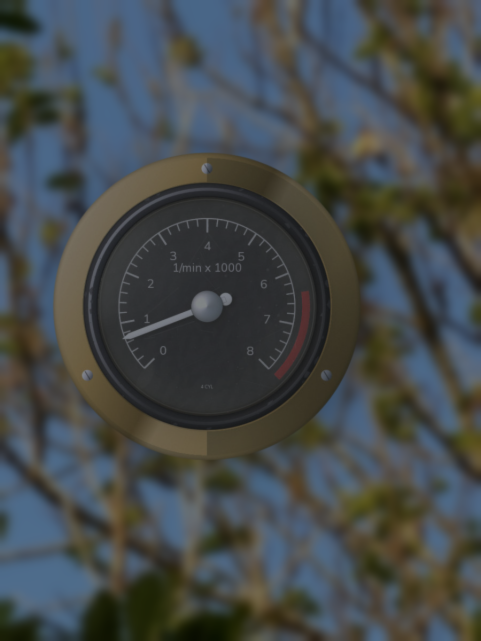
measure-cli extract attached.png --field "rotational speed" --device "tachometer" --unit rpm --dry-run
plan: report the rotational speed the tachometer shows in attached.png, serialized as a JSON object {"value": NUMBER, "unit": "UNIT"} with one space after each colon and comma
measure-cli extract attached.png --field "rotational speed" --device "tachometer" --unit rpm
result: {"value": 700, "unit": "rpm"}
